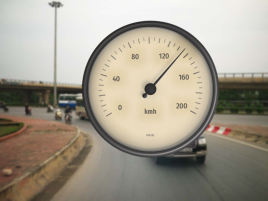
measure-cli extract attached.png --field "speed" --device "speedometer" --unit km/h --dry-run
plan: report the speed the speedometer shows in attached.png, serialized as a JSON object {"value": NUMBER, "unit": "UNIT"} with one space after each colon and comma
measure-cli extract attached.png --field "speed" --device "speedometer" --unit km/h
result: {"value": 135, "unit": "km/h"}
